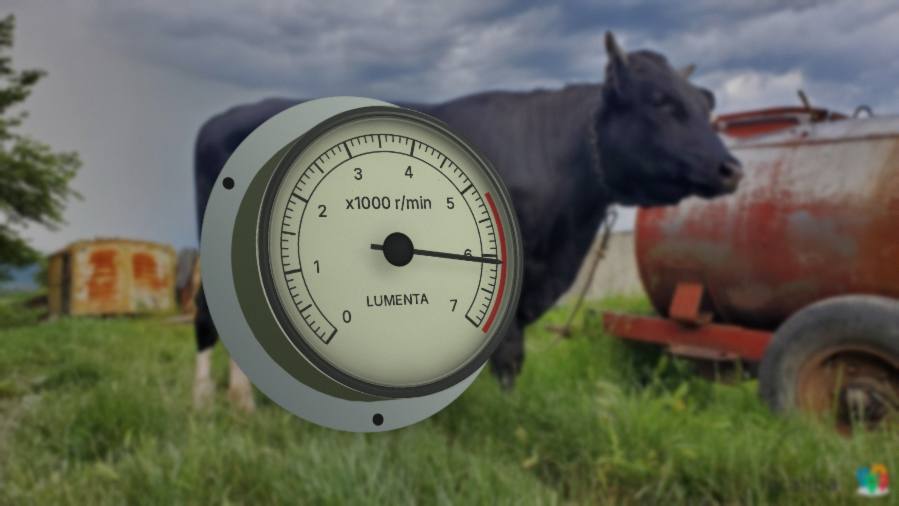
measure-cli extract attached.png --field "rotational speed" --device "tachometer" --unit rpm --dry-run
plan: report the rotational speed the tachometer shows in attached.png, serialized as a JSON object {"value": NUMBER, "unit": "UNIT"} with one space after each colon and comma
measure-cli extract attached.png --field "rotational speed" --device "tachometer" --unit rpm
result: {"value": 6100, "unit": "rpm"}
